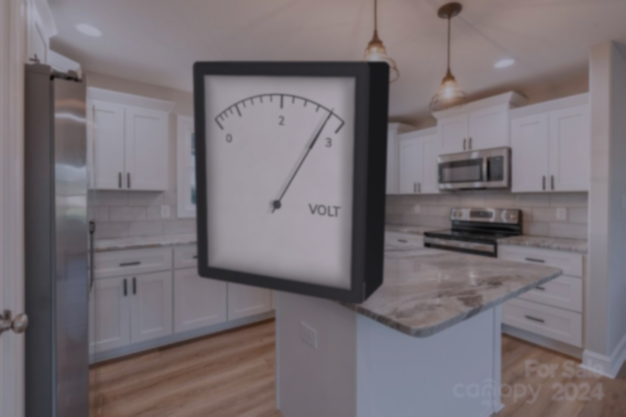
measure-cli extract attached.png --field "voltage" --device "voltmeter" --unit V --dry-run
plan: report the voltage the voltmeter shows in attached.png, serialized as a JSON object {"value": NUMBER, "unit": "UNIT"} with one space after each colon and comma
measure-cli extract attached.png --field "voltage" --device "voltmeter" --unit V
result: {"value": 2.8, "unit": "V"}
